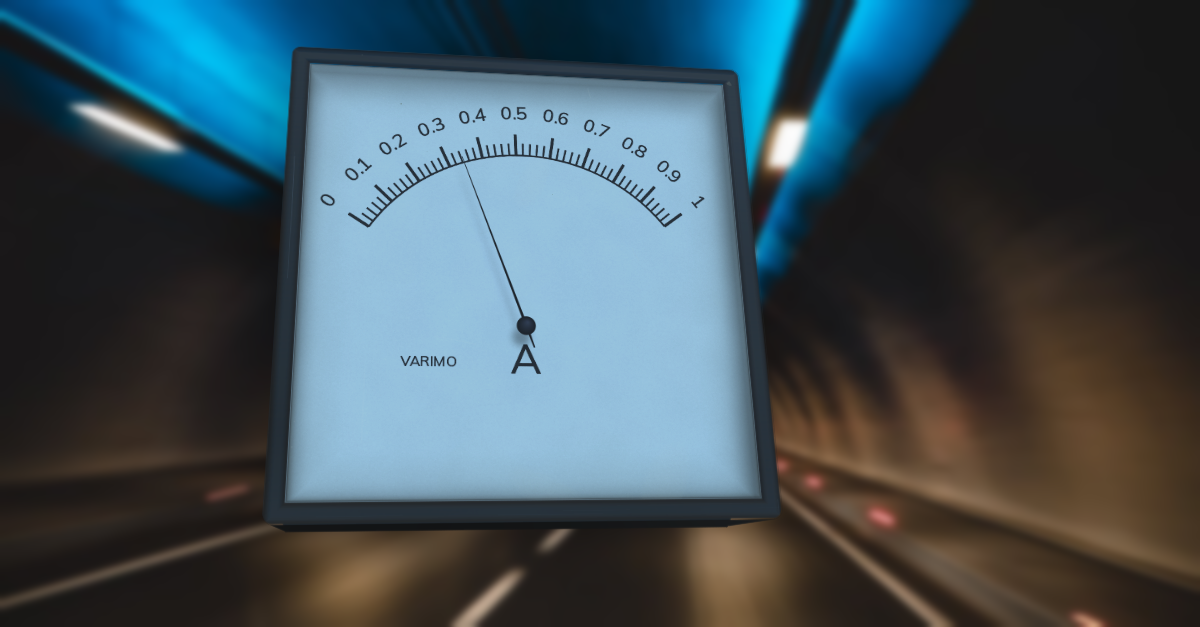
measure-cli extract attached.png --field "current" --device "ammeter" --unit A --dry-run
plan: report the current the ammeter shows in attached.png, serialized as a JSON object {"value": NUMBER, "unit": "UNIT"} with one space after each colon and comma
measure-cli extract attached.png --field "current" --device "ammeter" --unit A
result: {"value": 0.34, "unit": "A"}
